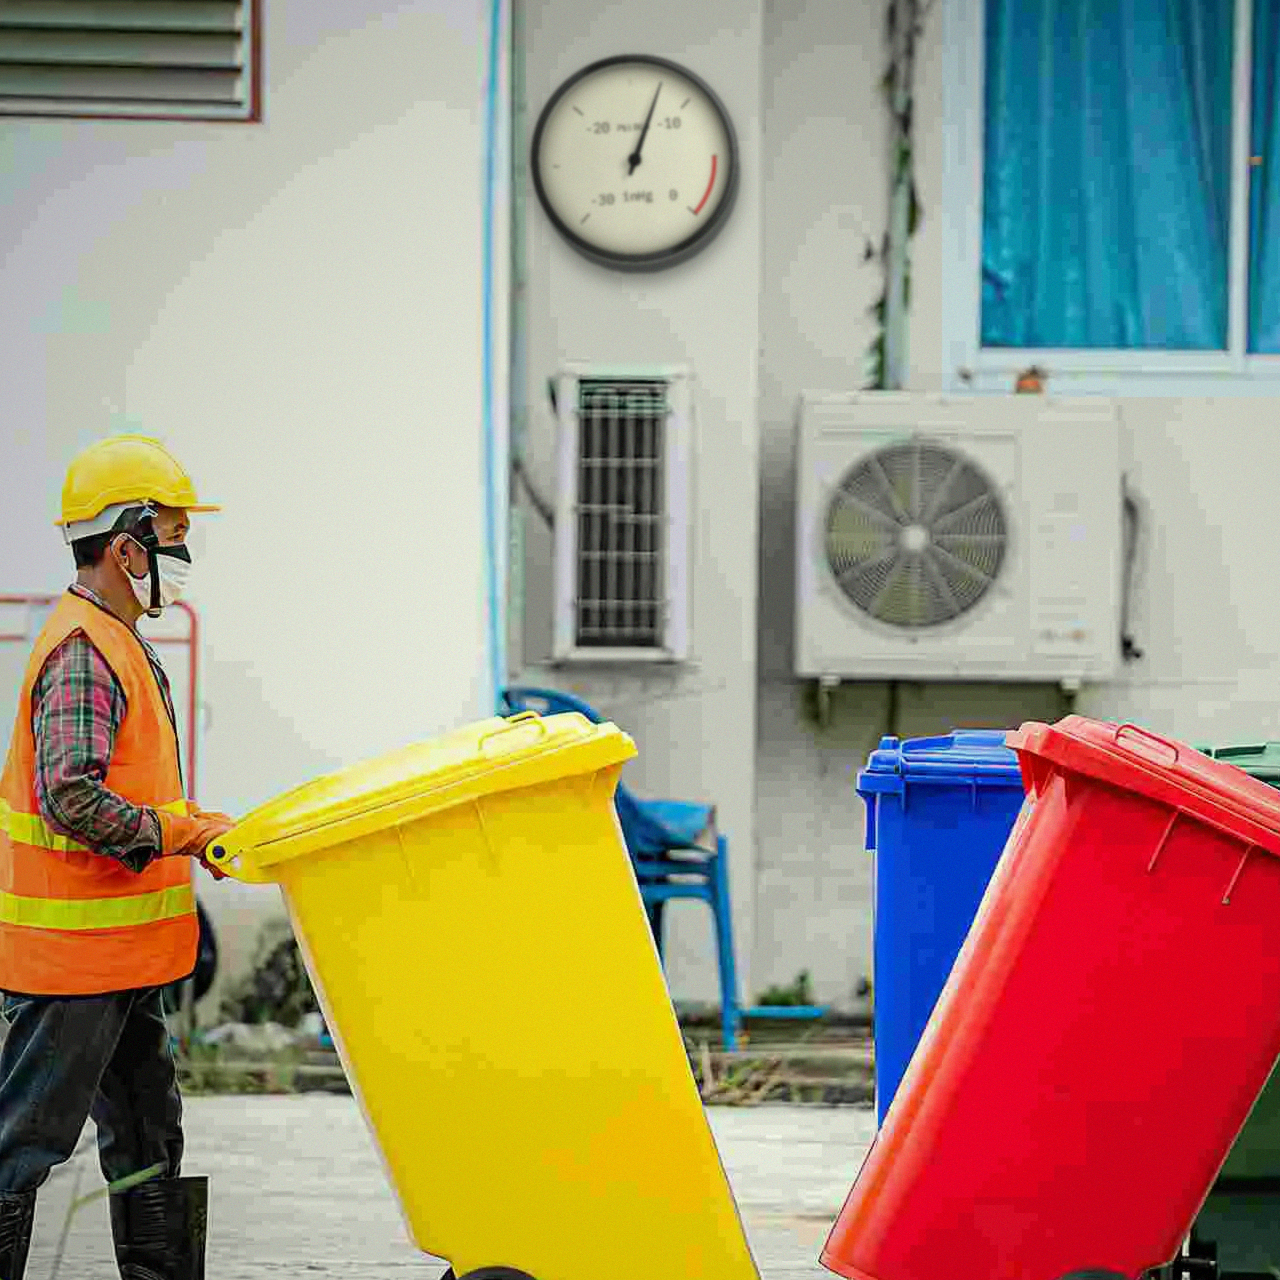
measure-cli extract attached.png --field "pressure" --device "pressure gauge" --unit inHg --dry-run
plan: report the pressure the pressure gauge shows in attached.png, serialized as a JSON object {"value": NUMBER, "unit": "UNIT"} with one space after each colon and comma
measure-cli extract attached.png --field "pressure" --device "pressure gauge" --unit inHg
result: {"value": -12.5, "unit": "inHg"}
